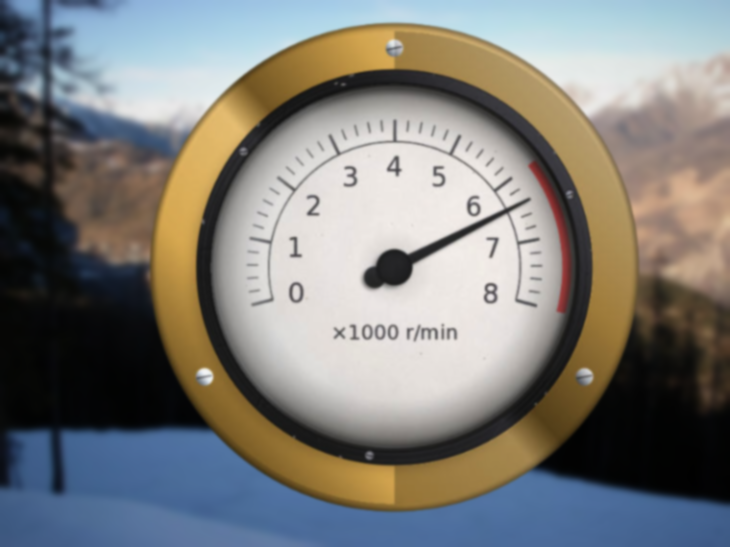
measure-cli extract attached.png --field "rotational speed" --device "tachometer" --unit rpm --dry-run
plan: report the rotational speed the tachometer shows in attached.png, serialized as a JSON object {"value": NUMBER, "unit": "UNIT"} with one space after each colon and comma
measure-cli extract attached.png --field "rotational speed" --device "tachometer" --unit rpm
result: {"value": 6400, "unit": "rpm"}
